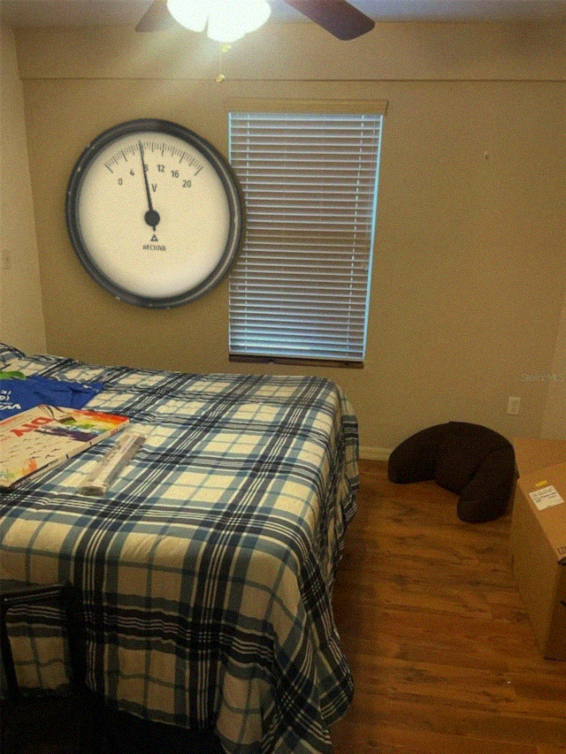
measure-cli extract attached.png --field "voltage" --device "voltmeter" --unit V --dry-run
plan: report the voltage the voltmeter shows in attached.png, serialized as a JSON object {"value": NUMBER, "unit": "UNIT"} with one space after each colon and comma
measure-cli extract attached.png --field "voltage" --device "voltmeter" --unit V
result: {"value": 8, "unit": "V"}
